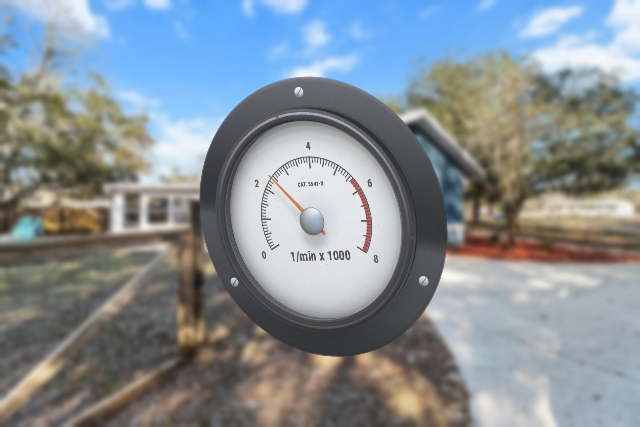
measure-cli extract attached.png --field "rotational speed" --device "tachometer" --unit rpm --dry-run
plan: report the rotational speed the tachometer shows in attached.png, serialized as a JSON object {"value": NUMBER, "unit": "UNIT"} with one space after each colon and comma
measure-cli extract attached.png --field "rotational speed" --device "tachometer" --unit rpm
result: {"value": 2500, "unit": "rpm"}
